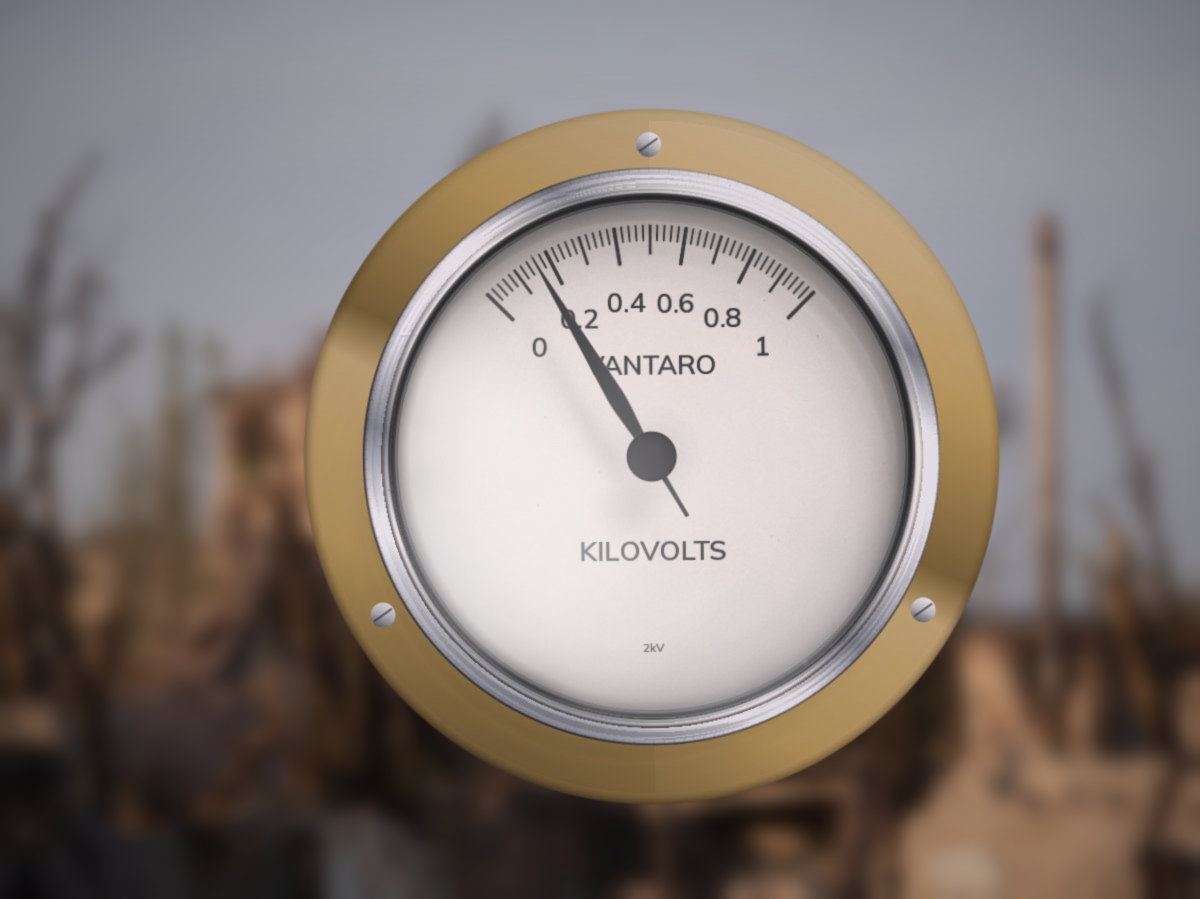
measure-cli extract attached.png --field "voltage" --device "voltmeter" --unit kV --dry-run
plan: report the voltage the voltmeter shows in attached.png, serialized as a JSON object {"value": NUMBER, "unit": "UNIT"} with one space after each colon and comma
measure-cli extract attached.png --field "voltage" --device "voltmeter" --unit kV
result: {"value": 0.16, "unit": "kV"}
